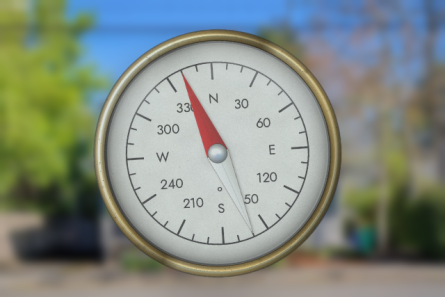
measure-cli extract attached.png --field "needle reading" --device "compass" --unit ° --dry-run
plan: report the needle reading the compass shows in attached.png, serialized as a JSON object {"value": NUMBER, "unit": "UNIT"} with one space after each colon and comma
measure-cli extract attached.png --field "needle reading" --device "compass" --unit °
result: {"value": 340, "unit": "°"}
